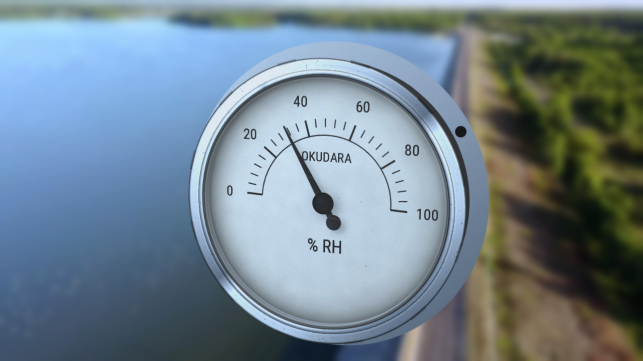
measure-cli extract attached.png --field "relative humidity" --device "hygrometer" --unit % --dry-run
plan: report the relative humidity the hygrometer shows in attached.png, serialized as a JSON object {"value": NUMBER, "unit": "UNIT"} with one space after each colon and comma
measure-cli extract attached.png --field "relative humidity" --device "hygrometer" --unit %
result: {"value": 32, "unit": "%"}
